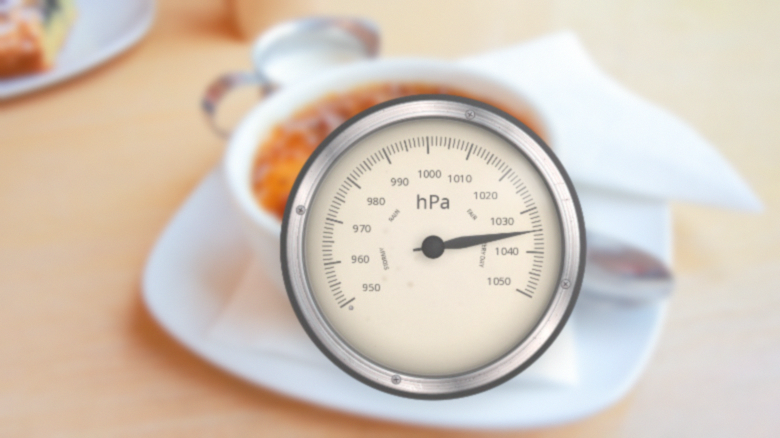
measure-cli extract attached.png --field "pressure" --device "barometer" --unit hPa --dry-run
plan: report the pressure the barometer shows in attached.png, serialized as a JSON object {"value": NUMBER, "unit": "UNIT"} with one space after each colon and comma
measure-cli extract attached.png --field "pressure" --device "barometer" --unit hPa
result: {"value": 1035, "unit": "hPa"}
